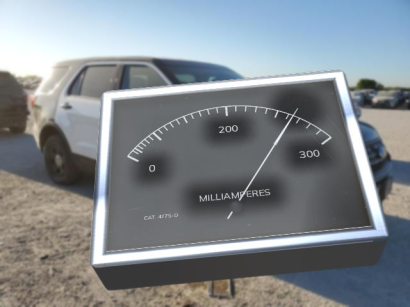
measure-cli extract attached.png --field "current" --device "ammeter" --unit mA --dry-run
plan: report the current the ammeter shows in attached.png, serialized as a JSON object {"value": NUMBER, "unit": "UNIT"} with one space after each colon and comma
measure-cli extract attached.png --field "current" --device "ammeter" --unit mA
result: {"value": 265, "unit": "mA"}
